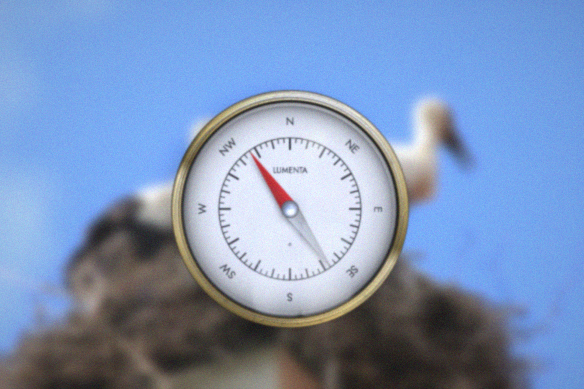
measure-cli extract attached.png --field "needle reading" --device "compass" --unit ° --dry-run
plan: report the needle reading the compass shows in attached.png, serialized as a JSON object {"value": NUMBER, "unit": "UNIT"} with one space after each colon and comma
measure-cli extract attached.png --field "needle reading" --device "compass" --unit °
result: {"value": 325, "unit": "°"}
